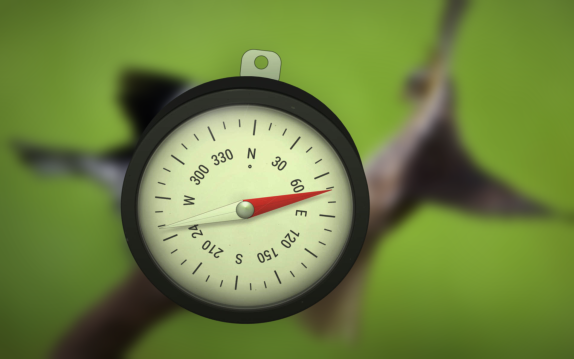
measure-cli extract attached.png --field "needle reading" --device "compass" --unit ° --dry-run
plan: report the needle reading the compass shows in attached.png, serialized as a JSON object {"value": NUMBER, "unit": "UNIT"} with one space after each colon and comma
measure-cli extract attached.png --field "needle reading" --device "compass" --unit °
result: {"value": 70, "unit": "°"}
